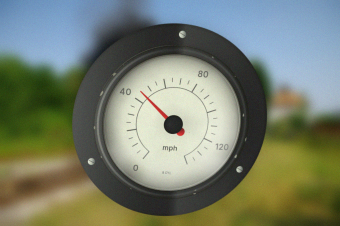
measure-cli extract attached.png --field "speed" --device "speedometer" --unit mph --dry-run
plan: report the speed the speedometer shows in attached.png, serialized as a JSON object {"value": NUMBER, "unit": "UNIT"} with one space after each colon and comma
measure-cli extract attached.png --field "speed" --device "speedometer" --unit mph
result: {"value": 45, "unit": "mph"}
